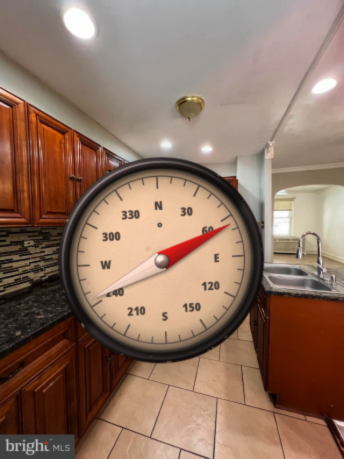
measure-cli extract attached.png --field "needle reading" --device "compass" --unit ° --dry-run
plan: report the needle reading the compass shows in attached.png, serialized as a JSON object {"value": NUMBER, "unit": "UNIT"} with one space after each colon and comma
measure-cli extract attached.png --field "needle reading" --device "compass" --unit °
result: {"value": 65, "unit": "°"}
